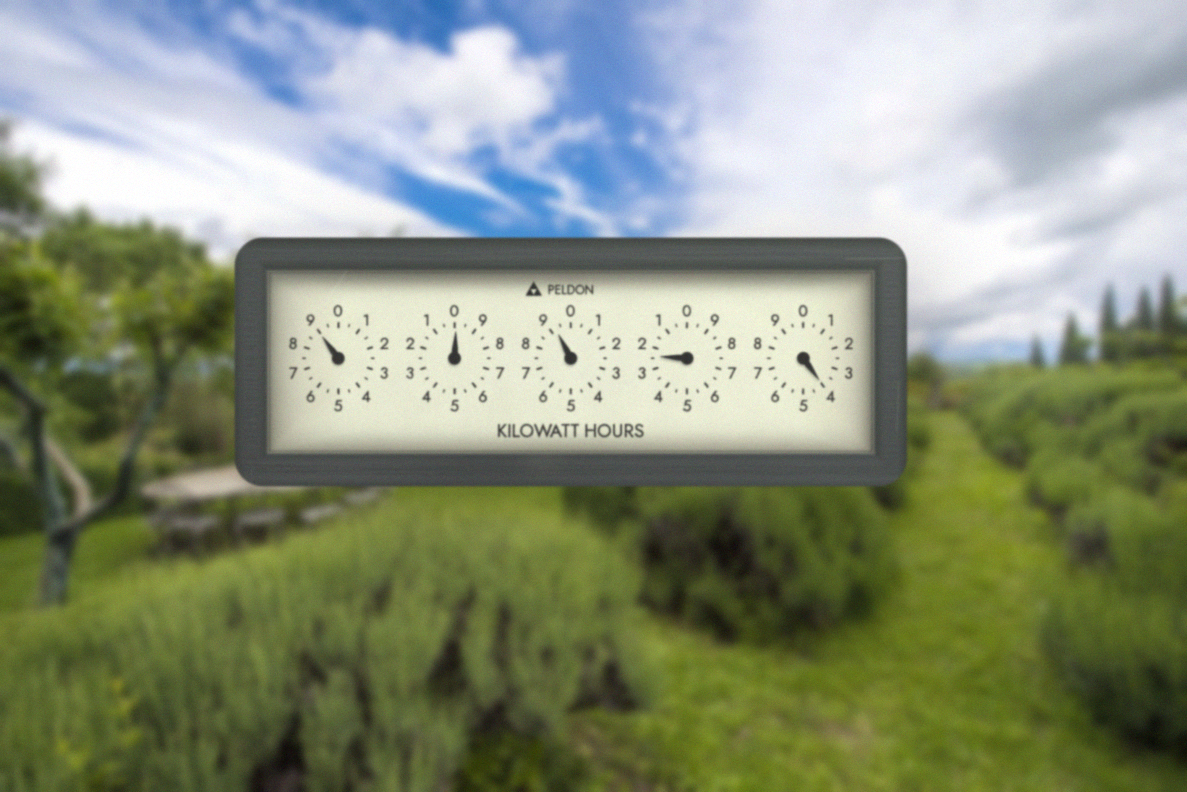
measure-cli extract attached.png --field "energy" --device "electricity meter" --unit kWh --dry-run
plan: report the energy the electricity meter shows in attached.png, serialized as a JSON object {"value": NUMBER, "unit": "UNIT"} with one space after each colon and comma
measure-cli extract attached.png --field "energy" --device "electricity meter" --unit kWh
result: {"value": 89924, "unit": "kWh"}
